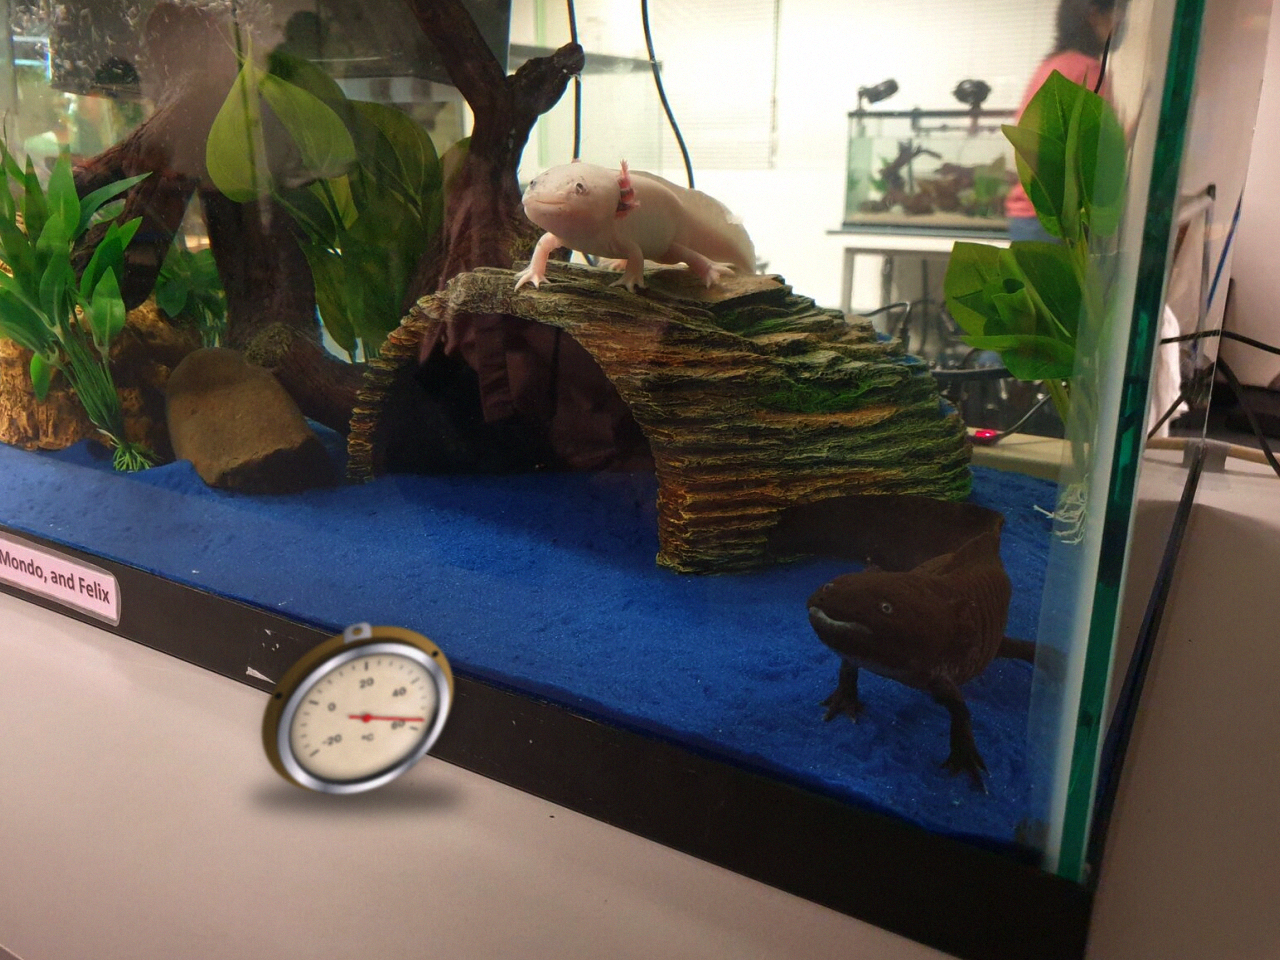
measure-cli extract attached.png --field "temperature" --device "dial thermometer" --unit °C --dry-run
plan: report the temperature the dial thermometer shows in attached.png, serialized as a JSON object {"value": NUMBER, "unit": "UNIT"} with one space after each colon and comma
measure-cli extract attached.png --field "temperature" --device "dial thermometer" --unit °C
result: {"value": 56, "unit": "°C"}
